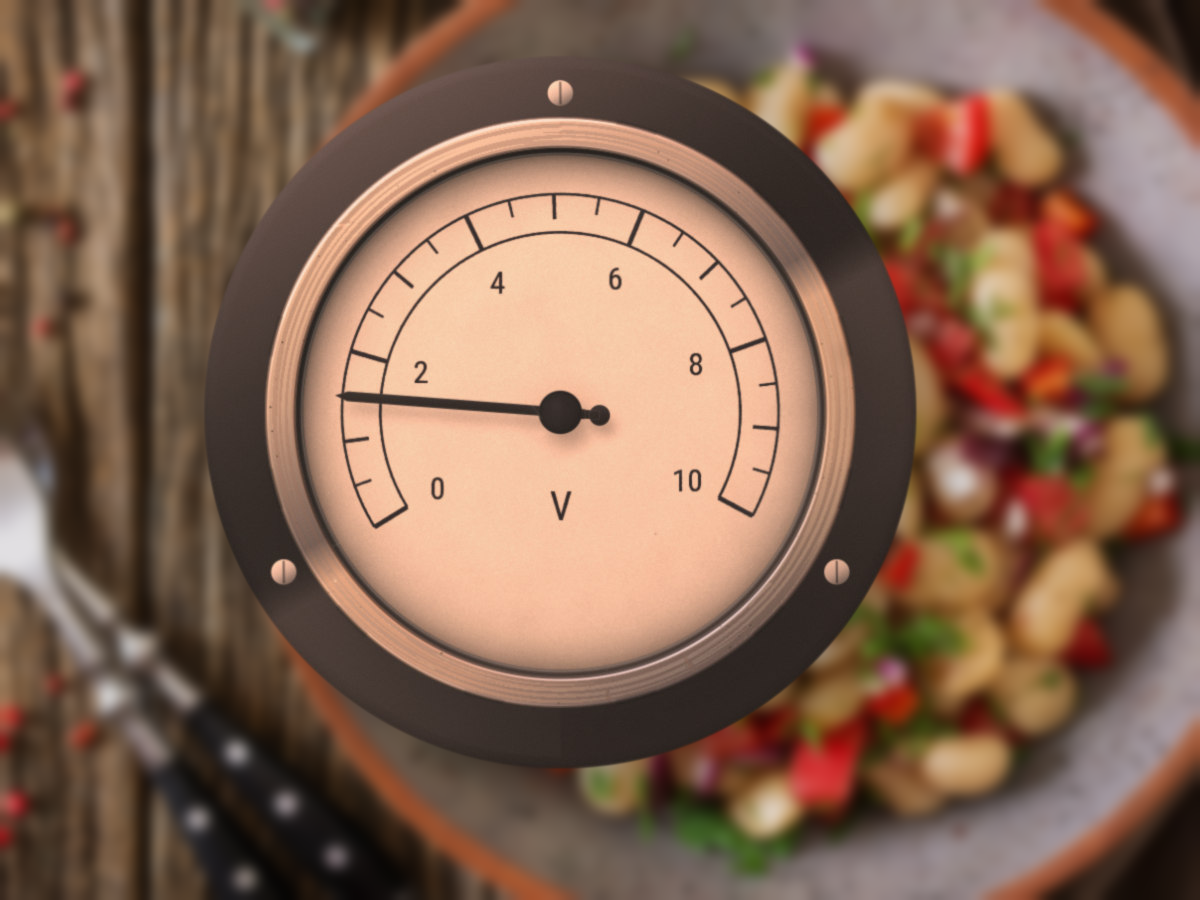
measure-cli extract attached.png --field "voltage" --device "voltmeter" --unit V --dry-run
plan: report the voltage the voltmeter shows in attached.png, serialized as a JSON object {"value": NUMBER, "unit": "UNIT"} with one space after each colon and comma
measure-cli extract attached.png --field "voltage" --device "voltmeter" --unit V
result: {"value": 1.5, "unit": "V"}
